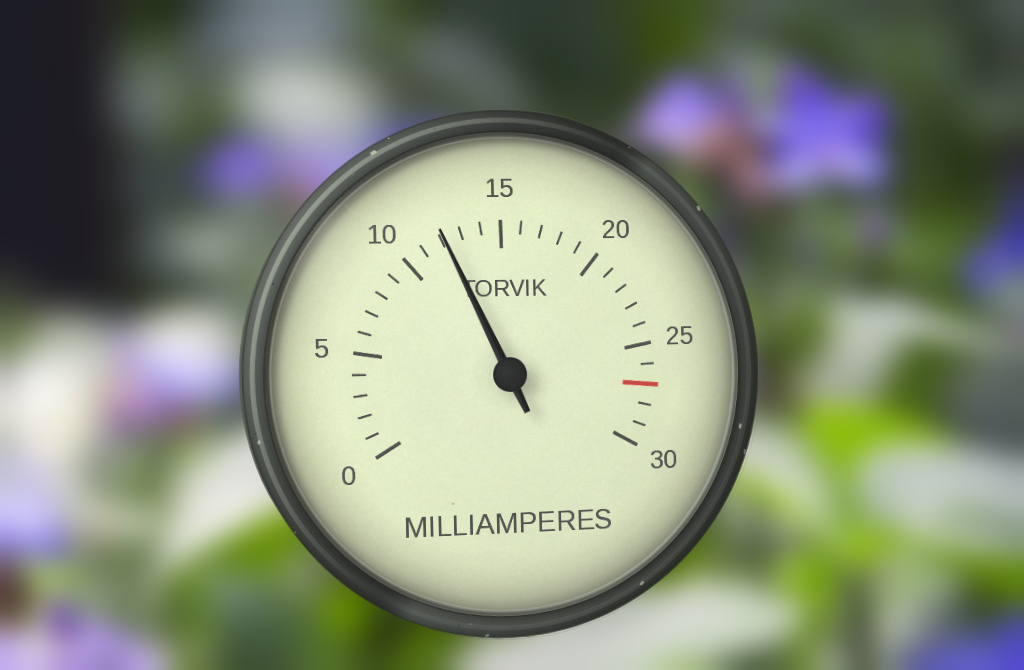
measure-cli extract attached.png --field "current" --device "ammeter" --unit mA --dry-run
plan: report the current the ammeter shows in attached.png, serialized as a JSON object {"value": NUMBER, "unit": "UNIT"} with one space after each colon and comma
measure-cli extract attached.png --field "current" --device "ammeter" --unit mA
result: {"value": 12, "unit": "mA"}
